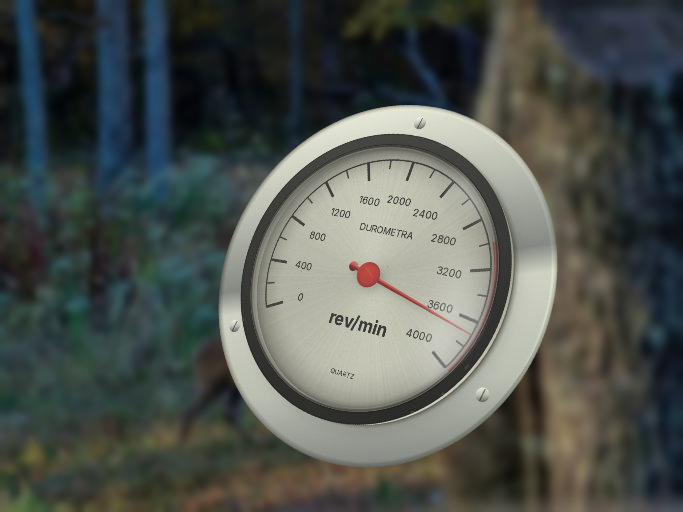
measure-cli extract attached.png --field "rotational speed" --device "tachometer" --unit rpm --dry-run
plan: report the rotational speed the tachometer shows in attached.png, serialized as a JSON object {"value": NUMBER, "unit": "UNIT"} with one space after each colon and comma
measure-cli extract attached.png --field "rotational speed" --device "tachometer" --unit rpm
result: {"value": 3700, "unit": "rpm"}
